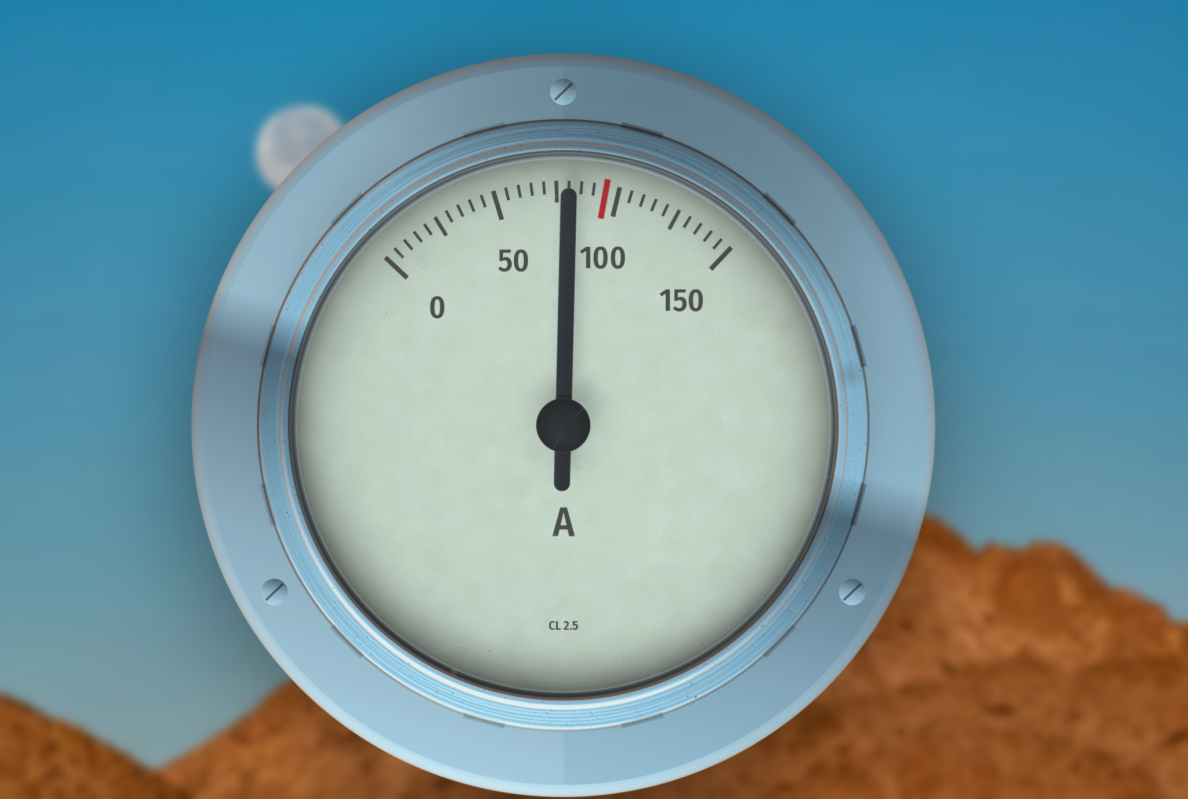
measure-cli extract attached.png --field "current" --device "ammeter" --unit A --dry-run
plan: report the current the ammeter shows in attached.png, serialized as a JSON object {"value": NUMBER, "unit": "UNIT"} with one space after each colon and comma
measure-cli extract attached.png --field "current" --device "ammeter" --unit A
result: {"value": 80, "unit": "A"}
